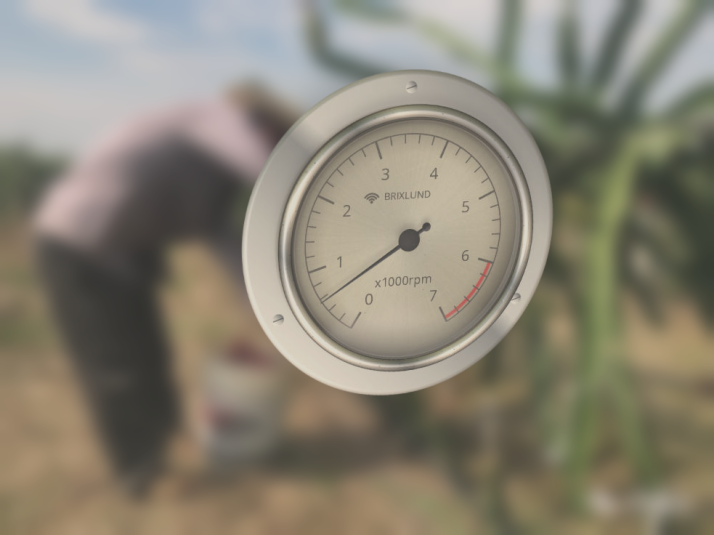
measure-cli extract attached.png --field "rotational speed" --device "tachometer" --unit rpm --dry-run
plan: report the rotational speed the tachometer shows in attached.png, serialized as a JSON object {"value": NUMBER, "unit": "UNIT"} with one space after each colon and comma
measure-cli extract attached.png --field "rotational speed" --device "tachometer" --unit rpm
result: {"value": 600, "unit": "rpm"}
